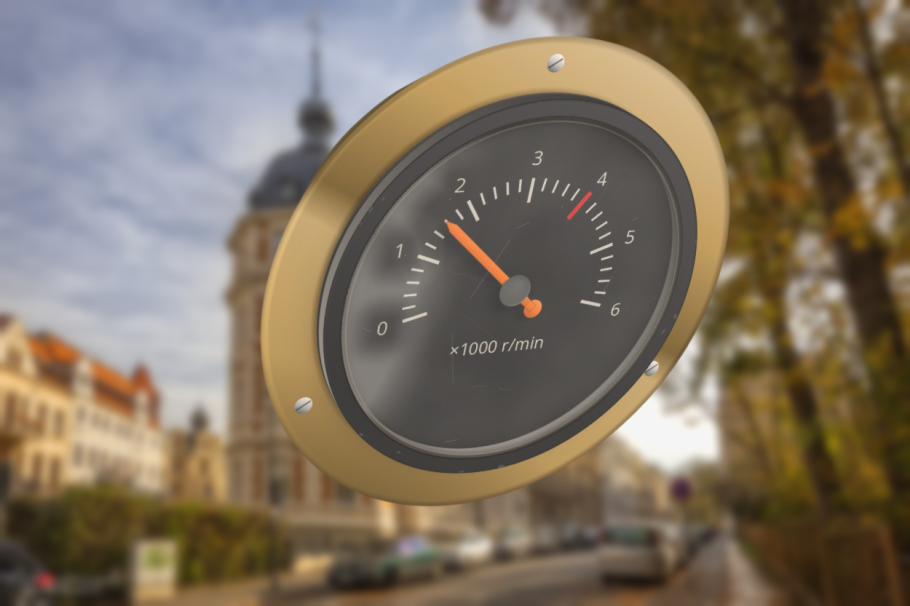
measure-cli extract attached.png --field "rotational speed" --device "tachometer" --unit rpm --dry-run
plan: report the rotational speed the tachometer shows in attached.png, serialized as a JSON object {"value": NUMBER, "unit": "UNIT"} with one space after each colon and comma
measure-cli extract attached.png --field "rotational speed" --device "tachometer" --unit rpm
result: {"value": 1600, "unit": "rpm"}
